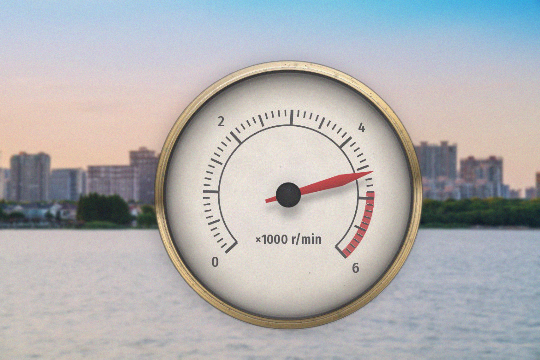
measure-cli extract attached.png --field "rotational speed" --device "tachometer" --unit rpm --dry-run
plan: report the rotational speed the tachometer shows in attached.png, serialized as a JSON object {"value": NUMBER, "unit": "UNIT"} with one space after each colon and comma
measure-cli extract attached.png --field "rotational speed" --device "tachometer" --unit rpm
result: {"value": 4600, "unit": "rpm"}
